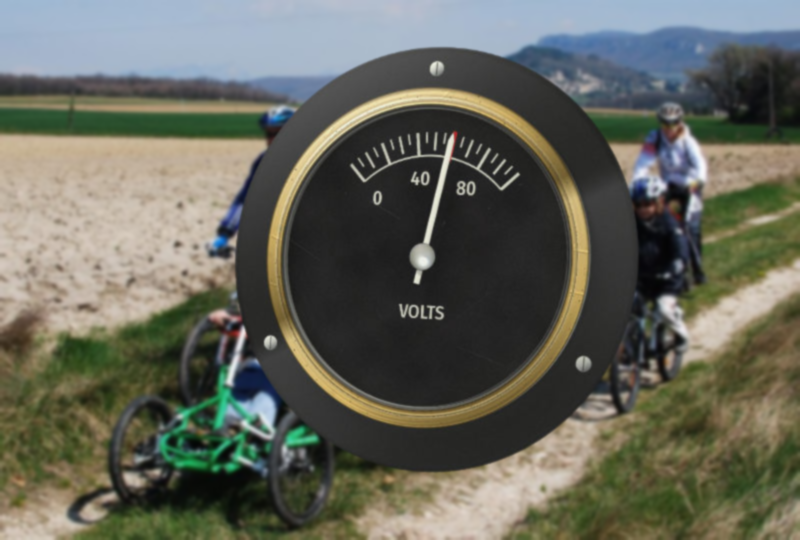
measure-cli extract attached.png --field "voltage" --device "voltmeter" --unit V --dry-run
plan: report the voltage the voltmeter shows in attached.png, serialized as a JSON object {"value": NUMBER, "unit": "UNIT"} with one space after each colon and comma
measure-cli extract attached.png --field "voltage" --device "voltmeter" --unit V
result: {"value": 60, "unit": "V"}
